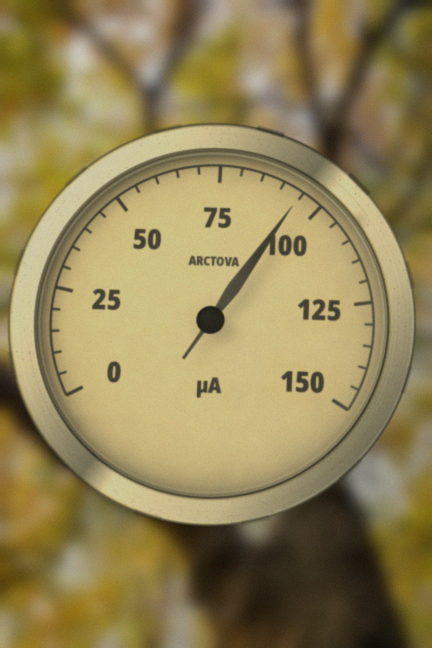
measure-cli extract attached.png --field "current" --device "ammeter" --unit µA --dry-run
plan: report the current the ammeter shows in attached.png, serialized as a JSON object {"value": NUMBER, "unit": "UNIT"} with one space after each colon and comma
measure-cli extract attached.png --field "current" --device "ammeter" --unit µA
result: {"value": 95, "unit": "µA"}
